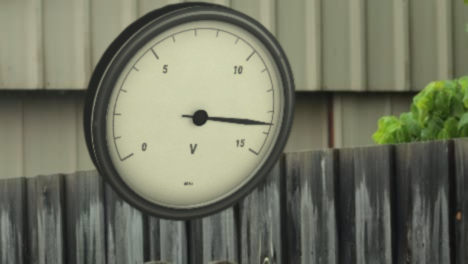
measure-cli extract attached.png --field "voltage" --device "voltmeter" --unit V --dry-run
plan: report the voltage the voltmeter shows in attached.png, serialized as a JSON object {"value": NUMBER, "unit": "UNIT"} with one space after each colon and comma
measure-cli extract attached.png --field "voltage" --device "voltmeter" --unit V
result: {"value": 13.5, "unit": "V"}
